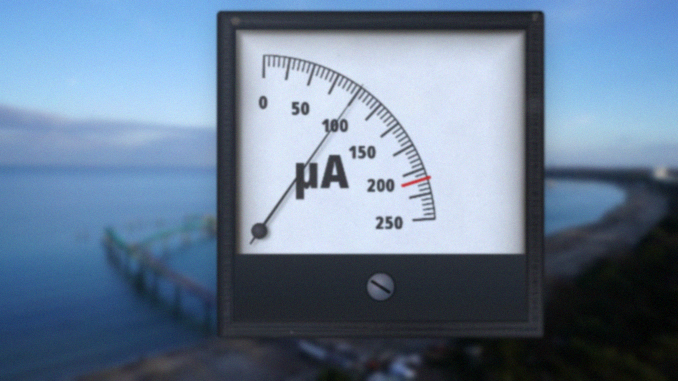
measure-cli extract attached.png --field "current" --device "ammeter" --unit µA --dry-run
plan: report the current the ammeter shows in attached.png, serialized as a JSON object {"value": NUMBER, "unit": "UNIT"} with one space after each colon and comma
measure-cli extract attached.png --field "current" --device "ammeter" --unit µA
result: {"value": 100, "unit": "µA"}
